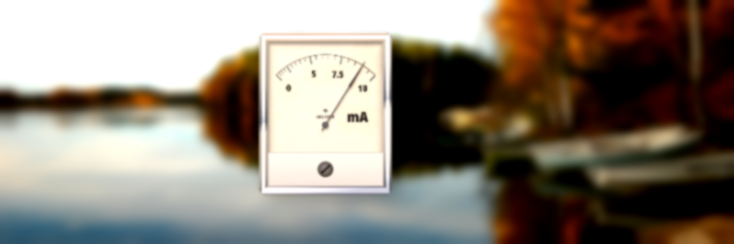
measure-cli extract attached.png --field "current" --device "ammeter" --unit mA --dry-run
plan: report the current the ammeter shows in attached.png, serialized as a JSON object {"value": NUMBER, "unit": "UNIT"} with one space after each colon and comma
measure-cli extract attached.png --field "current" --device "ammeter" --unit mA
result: {"value": 9, "unit": "mA"}
